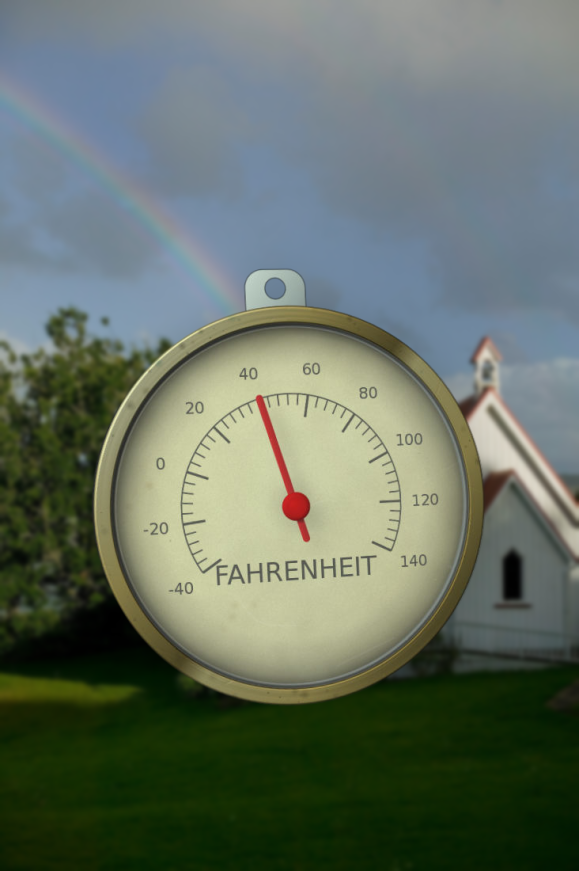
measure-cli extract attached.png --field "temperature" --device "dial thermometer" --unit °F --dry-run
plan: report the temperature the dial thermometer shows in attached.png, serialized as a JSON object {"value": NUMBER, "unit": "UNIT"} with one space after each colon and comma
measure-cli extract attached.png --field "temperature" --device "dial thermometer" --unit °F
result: {"value": 40, "unit": "°F"}
